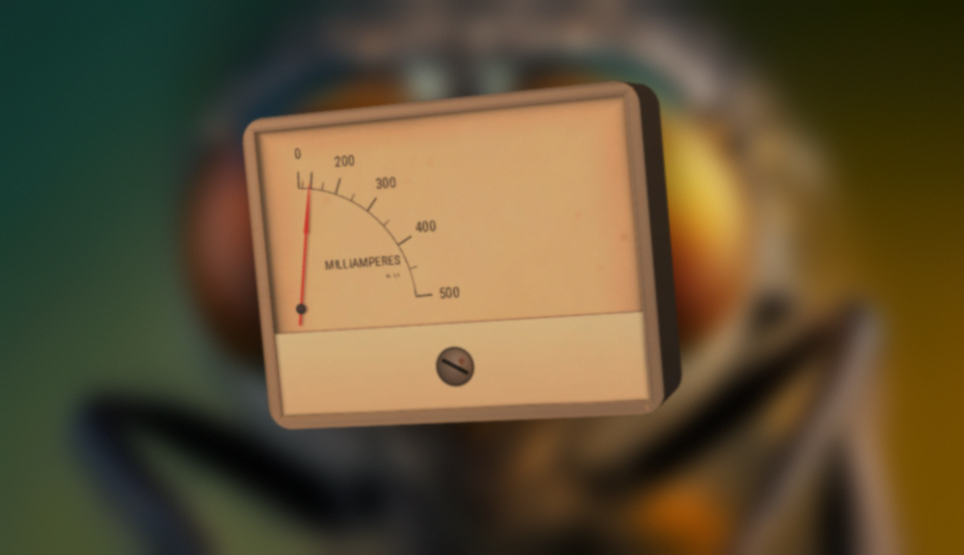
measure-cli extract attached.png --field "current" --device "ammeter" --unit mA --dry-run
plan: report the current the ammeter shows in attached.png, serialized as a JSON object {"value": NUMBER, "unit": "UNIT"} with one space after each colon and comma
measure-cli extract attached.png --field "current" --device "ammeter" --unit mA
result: {"value": 100, "unit": "mA"}
